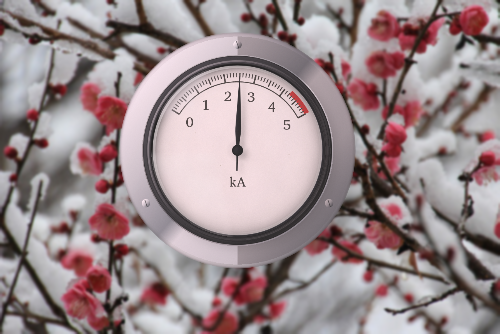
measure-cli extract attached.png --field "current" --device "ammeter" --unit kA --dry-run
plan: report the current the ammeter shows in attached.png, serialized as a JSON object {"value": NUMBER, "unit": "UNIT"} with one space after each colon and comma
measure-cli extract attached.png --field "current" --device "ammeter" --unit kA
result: {"value": 2.5, "unit": "kA"}
